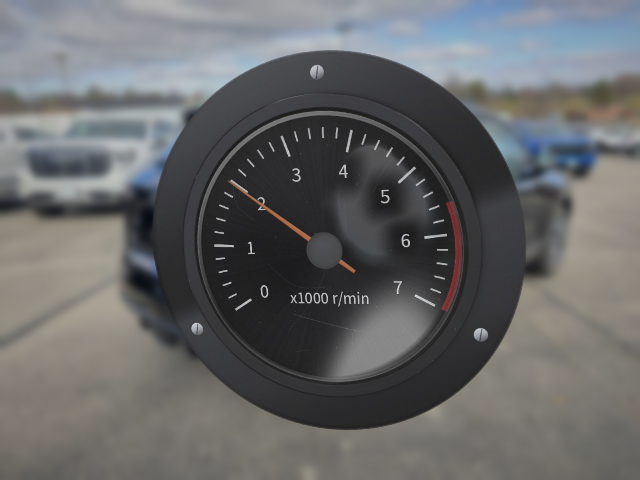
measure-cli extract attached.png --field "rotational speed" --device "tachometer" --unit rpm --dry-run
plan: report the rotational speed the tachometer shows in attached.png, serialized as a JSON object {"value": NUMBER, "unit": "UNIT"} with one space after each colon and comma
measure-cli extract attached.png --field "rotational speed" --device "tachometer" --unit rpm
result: {"value": 2000, "unit": "rpm"}
